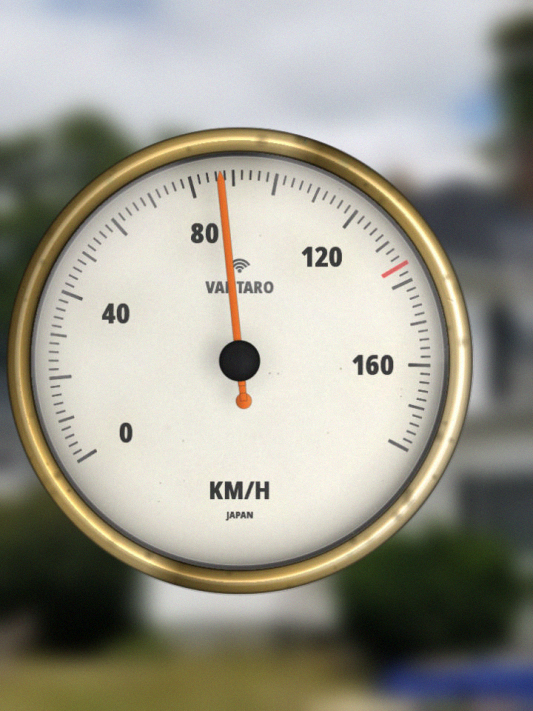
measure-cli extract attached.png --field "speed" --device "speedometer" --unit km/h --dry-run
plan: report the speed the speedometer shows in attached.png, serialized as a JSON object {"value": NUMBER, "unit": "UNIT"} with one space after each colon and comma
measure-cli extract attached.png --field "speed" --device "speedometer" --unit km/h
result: {"value": 87, "unit": "km/h"}
